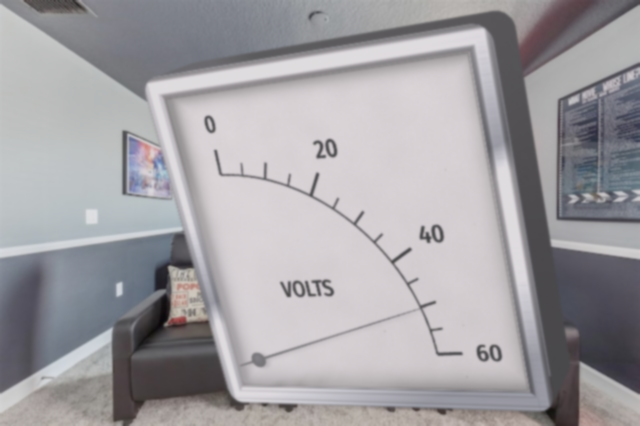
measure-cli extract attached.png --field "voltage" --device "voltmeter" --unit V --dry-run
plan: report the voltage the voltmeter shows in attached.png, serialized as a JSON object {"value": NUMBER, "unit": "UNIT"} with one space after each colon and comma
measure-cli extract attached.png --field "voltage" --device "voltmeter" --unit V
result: {"value": 50, "unit": "V"}
